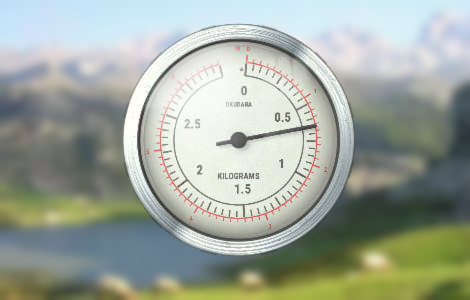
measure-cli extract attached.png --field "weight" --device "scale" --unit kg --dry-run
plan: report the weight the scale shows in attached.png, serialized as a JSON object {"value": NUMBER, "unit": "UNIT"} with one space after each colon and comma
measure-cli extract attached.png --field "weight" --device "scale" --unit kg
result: {"value": 0.65, "unit": "kg"}
